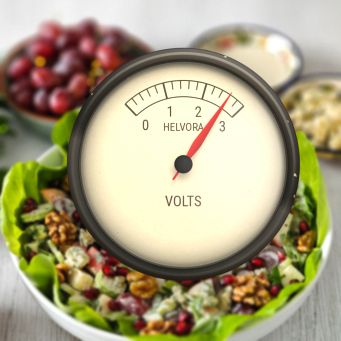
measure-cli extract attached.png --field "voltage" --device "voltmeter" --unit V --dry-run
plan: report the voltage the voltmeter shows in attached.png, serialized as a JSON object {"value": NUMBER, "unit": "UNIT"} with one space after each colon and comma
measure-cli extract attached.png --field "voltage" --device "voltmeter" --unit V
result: {"value": 2.6, "unit": "V"}
